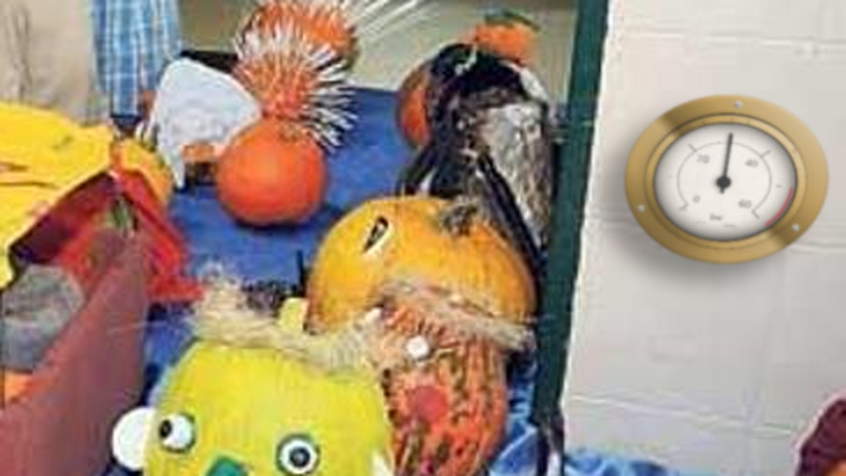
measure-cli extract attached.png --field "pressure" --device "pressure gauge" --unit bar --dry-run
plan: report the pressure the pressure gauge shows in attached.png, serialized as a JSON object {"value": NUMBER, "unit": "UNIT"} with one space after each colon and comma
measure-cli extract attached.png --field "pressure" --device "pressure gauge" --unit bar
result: {"value": 30, "unit": "bar"}
